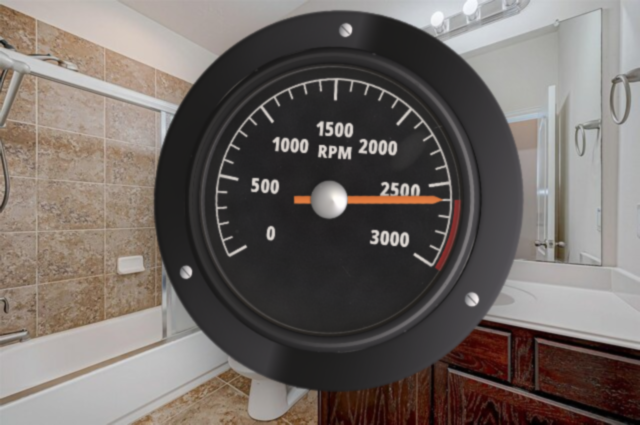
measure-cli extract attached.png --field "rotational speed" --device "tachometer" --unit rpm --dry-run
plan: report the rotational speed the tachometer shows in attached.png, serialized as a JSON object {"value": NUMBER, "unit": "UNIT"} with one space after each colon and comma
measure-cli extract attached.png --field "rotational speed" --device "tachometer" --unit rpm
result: {"value": 2600, "unit": "rpm"}
